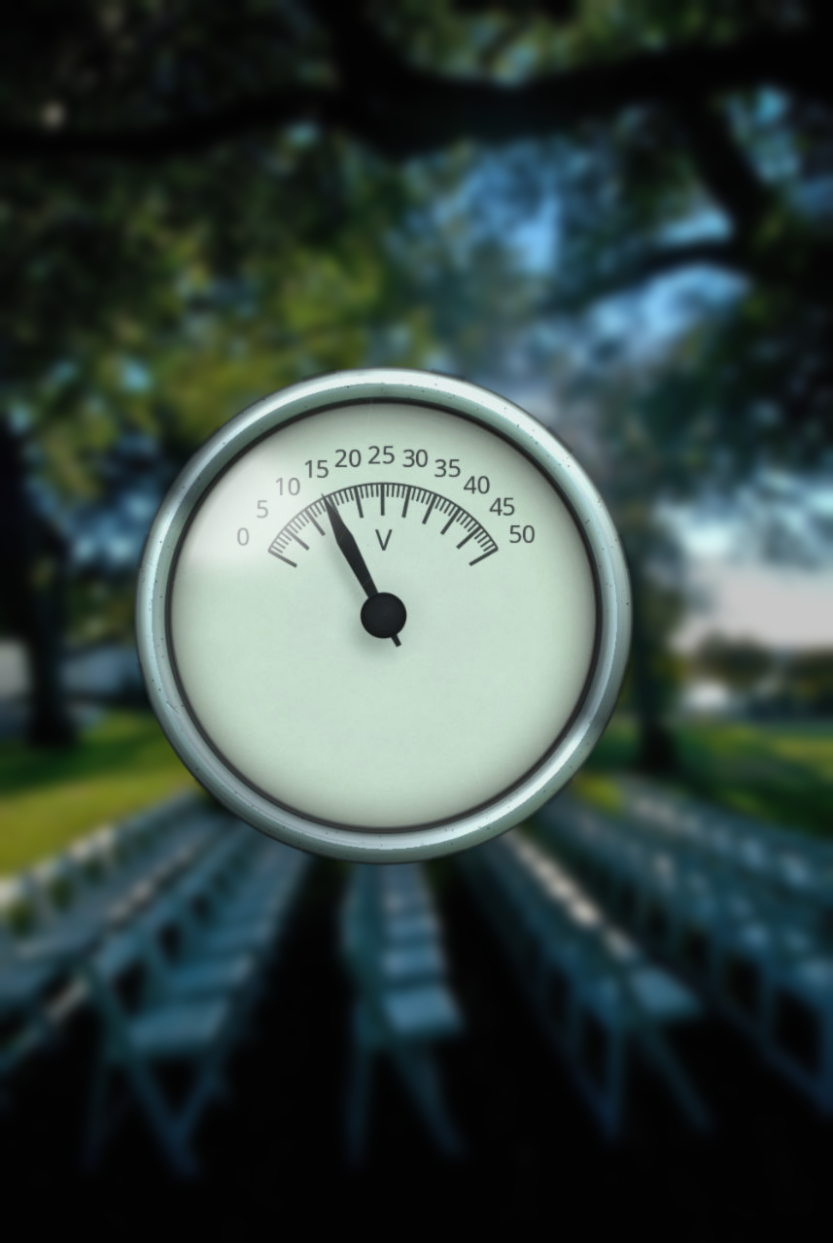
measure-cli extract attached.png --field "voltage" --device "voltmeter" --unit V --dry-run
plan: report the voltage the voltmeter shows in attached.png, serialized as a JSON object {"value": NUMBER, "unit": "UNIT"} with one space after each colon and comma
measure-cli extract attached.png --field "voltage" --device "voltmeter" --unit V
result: {"value": 14, "unit": "V"}
